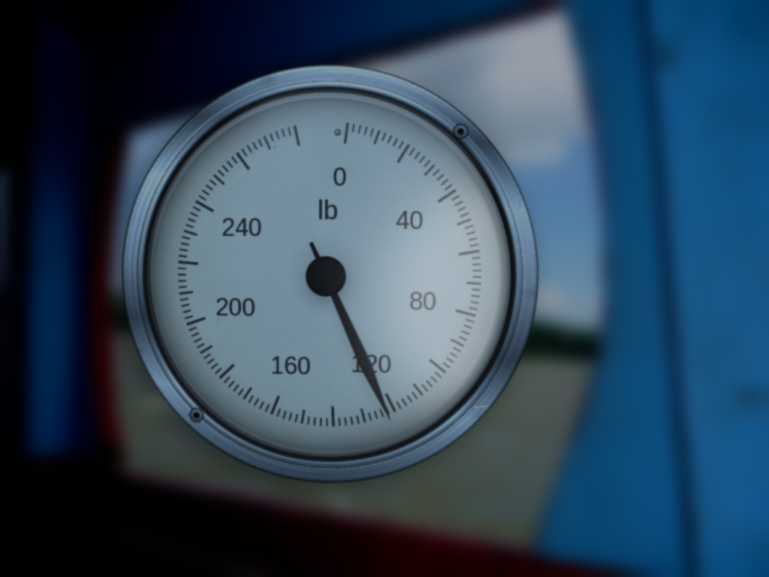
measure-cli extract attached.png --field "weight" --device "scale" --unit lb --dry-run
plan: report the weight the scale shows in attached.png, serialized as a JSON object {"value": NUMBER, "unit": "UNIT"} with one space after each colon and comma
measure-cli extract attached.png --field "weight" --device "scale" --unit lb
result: {"value": 122, "unit": "lb"}
